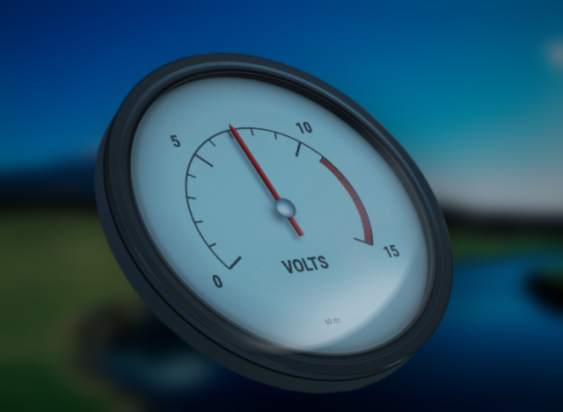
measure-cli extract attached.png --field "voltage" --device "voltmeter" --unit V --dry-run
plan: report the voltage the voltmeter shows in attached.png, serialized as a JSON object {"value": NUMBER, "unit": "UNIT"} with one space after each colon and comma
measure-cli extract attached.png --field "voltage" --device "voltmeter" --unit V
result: {"value": 7, "unit": "V"}
